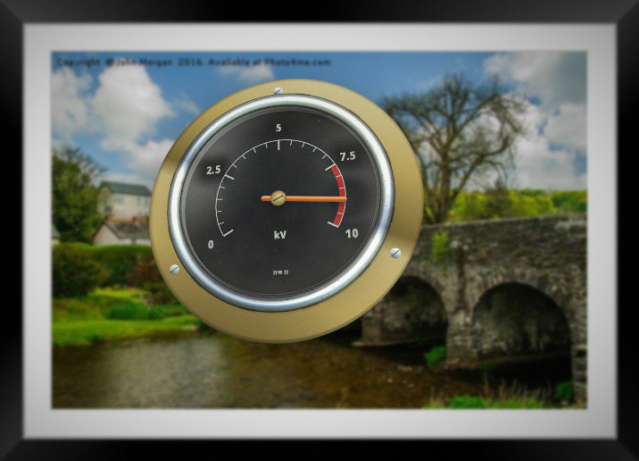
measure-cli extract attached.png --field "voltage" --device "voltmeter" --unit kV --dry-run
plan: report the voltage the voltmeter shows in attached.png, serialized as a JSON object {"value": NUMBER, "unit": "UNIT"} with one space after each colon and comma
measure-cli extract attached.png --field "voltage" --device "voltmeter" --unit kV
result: {"value": 9, "unit": "kV"}
